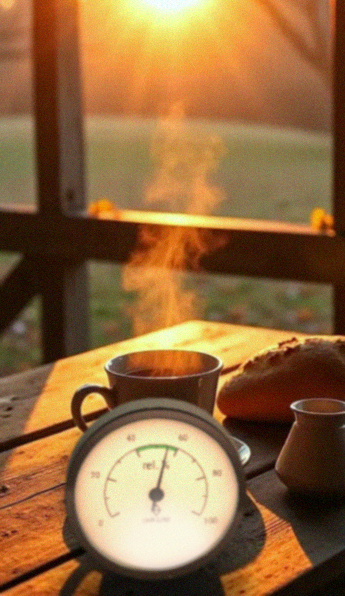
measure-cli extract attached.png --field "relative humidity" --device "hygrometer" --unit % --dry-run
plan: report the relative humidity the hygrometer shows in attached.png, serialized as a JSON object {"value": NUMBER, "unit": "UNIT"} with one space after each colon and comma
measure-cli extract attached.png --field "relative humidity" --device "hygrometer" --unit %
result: {"value": 55, "unit": "%"}
